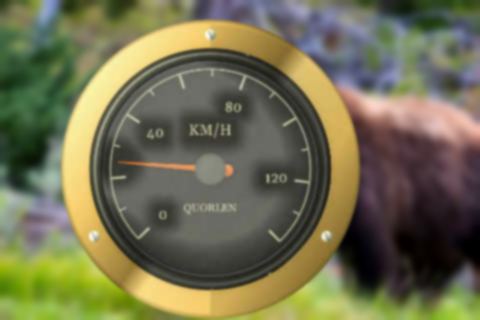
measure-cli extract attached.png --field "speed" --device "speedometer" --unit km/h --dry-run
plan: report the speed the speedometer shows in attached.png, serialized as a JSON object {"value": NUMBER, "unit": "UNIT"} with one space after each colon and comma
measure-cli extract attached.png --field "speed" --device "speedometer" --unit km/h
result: {"value": 25, "unit": "km/h"}
